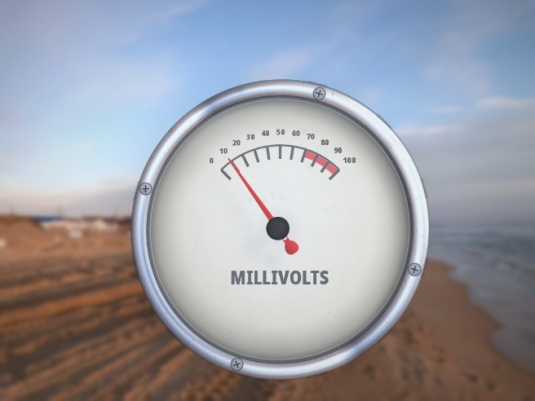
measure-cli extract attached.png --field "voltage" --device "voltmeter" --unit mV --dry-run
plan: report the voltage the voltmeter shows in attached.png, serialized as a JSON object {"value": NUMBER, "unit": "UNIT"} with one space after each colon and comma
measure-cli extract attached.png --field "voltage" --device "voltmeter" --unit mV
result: {"value": 10, "unit": "mV"}
